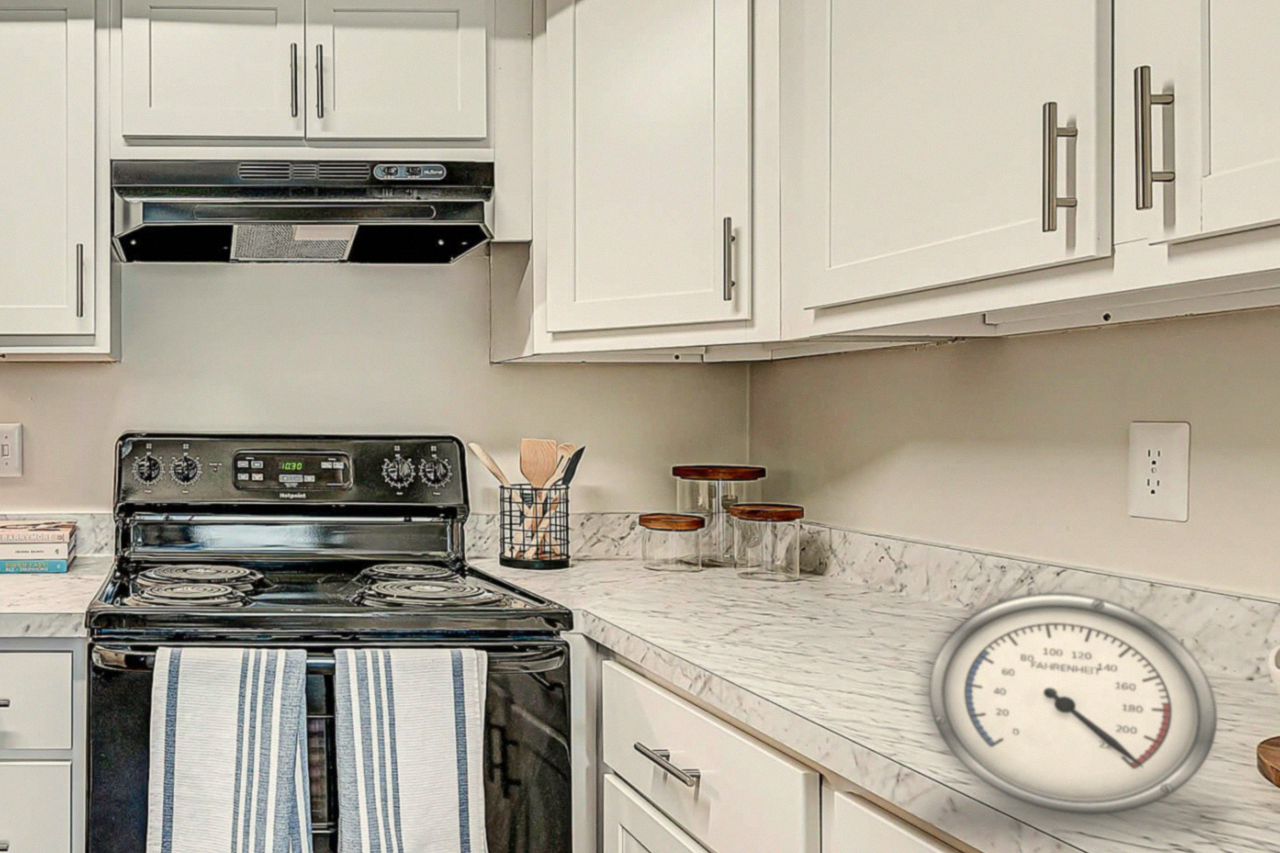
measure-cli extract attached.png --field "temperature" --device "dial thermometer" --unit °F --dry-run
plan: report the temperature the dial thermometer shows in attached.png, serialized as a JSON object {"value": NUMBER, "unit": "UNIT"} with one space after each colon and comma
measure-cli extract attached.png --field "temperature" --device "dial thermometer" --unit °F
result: {"value": 216, "unit": "°F"}
